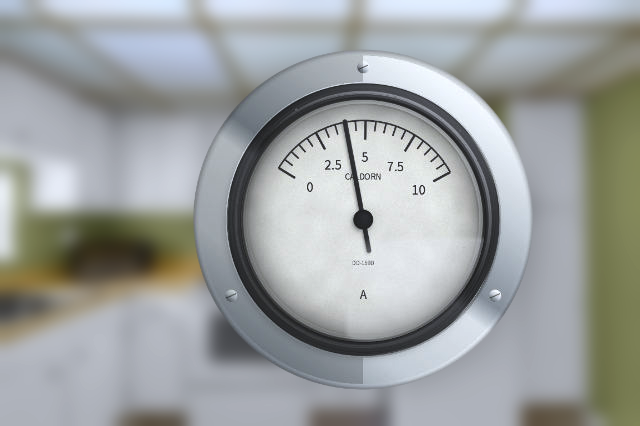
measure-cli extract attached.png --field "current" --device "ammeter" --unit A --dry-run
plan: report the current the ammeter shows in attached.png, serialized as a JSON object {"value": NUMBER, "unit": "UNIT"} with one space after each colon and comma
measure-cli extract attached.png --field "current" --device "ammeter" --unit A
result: {"value": 4, "unit": "A"}
